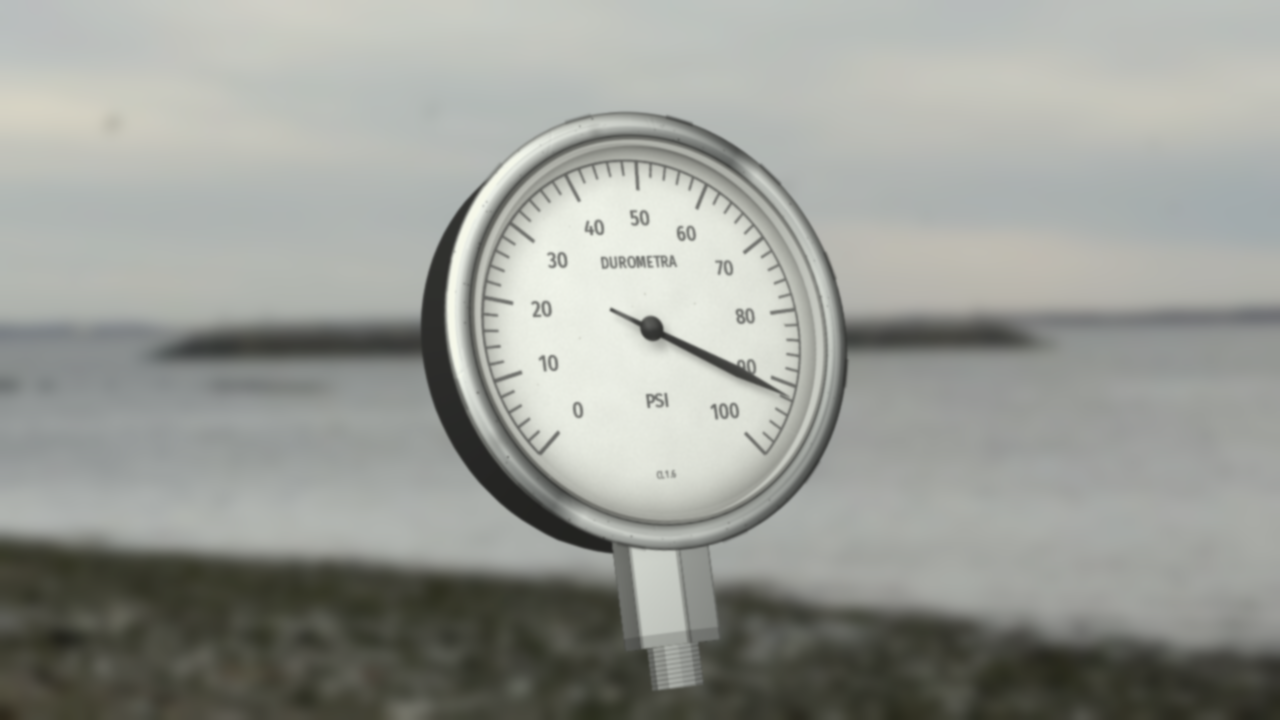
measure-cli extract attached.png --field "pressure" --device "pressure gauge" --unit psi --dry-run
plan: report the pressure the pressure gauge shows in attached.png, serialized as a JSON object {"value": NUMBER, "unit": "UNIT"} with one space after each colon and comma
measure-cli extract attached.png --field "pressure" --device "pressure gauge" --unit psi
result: {"value": 92, "unit": "psi"}
